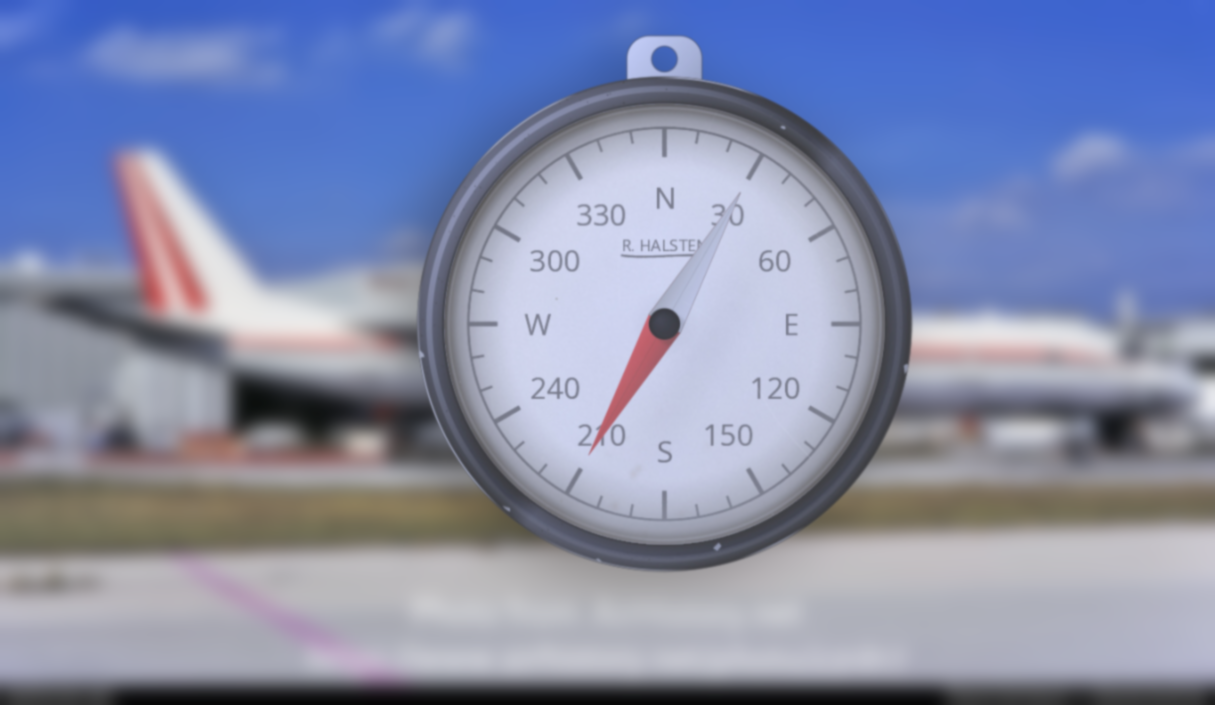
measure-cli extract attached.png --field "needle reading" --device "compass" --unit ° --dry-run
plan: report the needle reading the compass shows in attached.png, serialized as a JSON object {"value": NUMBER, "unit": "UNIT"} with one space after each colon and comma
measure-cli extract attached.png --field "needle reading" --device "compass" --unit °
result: {"value": 210, "unit": "°"}
